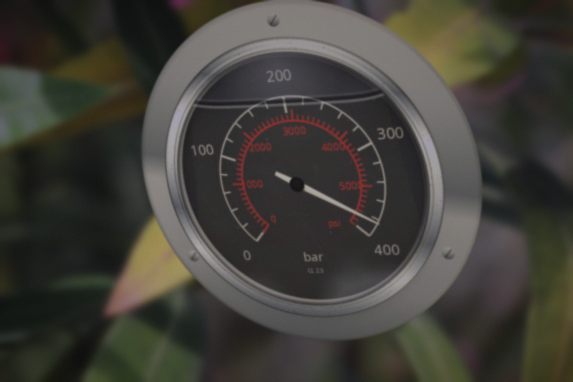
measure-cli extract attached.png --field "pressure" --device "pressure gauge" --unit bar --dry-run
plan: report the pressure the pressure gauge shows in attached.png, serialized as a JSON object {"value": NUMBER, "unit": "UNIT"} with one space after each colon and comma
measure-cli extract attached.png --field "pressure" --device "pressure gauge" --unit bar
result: {"value": 380, "unit": "bar"}
